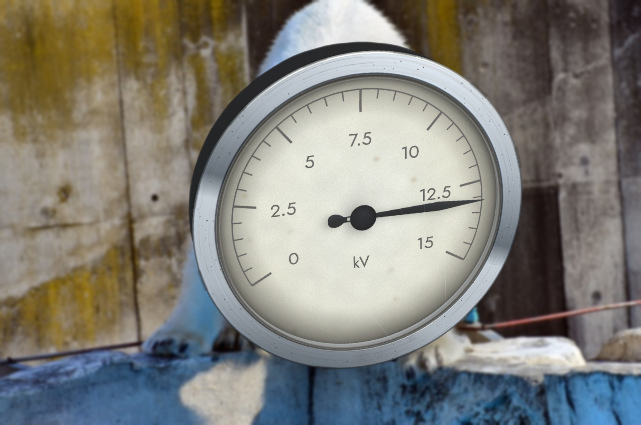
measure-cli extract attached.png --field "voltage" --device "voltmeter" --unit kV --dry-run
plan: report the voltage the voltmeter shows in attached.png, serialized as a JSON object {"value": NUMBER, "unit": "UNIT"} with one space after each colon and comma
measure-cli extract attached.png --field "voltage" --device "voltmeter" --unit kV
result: {"value": 13, "unit": "kV"}
